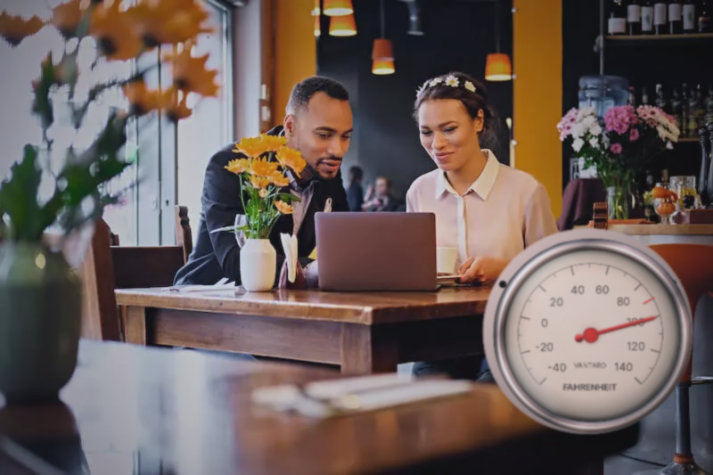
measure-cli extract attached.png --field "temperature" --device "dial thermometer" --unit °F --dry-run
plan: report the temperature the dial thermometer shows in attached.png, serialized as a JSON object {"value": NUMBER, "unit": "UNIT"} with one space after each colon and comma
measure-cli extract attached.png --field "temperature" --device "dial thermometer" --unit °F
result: {"value": 100, "unit": "°F"}
